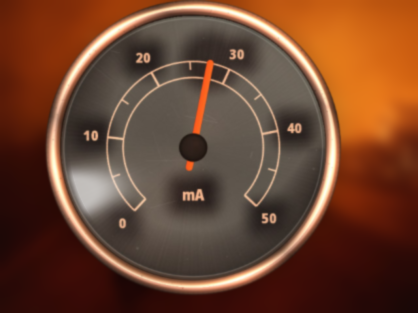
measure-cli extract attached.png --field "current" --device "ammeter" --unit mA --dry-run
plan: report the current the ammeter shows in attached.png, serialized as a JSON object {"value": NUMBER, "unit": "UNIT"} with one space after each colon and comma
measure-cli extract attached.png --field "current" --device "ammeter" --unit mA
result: {"value": 27.5, "unit": "mA"}
